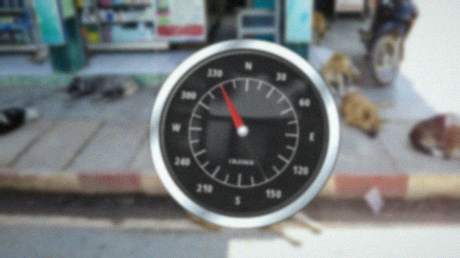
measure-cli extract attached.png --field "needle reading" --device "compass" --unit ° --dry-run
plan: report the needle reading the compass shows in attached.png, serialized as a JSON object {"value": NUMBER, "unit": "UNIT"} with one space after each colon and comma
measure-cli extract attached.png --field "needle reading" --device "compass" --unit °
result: {"value": 330, "unit": "°"}
